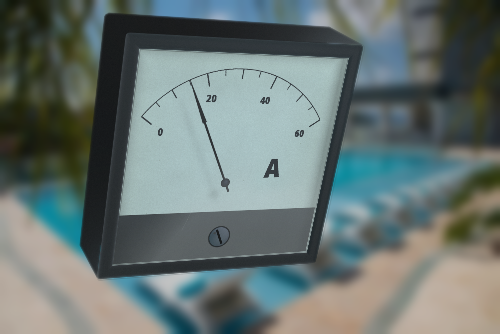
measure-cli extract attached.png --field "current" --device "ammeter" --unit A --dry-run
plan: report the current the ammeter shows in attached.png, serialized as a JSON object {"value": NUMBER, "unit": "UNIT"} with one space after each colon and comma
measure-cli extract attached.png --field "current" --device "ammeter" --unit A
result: {"value": 15, "unit": "A"}
